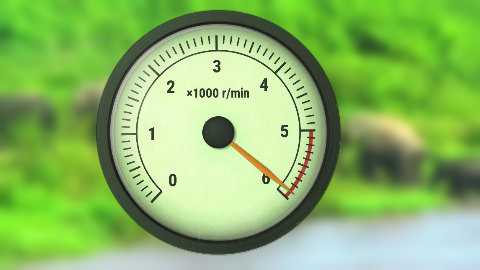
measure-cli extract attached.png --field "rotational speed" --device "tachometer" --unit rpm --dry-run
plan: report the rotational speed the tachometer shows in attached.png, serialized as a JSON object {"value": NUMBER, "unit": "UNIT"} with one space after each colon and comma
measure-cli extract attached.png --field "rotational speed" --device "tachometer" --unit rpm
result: {"value": 5900, "unit": "rpm"}
